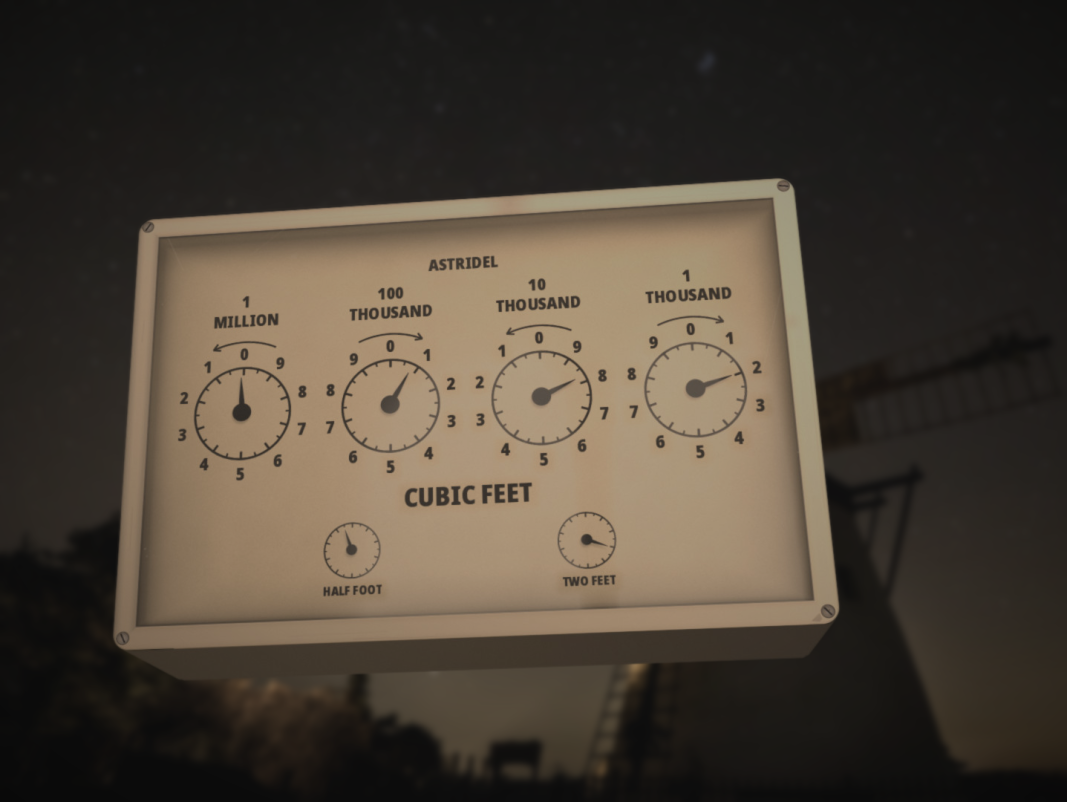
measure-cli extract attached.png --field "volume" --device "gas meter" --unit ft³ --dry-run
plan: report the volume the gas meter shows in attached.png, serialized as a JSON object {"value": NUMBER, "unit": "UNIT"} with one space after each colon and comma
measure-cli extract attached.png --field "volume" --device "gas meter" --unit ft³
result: {"value": 8200, "unit": "ft³"}
